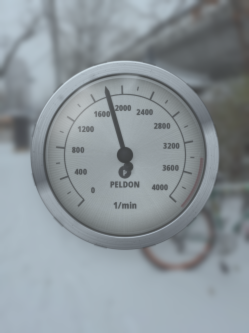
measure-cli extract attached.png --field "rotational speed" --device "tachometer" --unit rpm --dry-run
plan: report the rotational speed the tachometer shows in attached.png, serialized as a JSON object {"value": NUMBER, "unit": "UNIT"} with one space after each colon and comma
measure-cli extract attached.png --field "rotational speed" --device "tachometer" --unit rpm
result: {"value": 1800, "unit": "rpm"}
